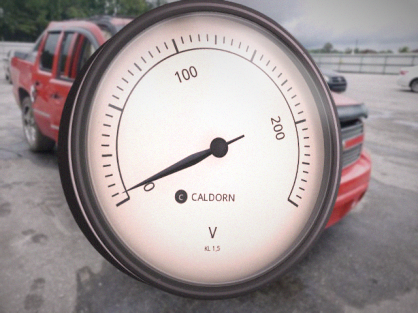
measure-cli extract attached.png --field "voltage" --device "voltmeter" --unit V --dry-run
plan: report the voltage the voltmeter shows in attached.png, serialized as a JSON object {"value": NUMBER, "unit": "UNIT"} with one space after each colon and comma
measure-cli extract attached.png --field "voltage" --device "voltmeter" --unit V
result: {"value": 5, "unit": "V"}
